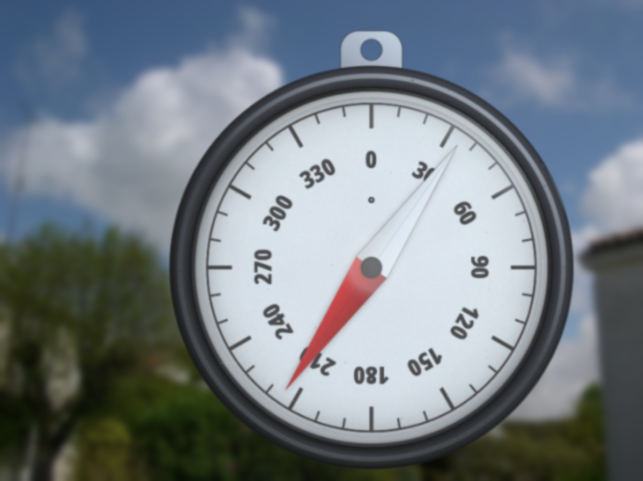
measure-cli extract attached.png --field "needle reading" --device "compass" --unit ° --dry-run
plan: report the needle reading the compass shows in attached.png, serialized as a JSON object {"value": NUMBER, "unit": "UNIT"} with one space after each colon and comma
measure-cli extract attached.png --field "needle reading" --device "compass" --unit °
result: {"value": 215, "unit": "°"}
